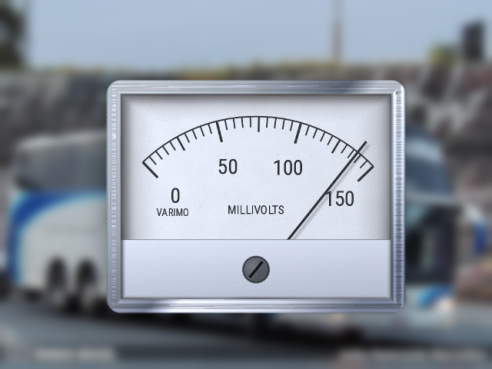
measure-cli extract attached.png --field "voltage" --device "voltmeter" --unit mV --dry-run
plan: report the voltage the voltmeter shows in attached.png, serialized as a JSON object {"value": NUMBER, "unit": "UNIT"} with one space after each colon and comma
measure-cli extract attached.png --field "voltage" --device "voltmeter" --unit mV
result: {"value": 137.5, "unit": "mV"}
